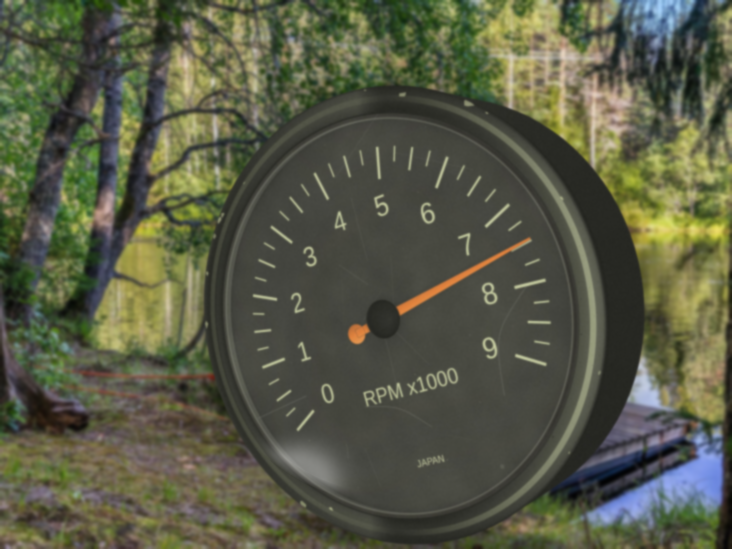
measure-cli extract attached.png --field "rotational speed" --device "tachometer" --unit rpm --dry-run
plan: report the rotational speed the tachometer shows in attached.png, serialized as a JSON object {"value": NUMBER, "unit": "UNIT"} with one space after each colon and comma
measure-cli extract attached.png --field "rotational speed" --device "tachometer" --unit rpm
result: {"value": 7500, "unit": "rpm"}
